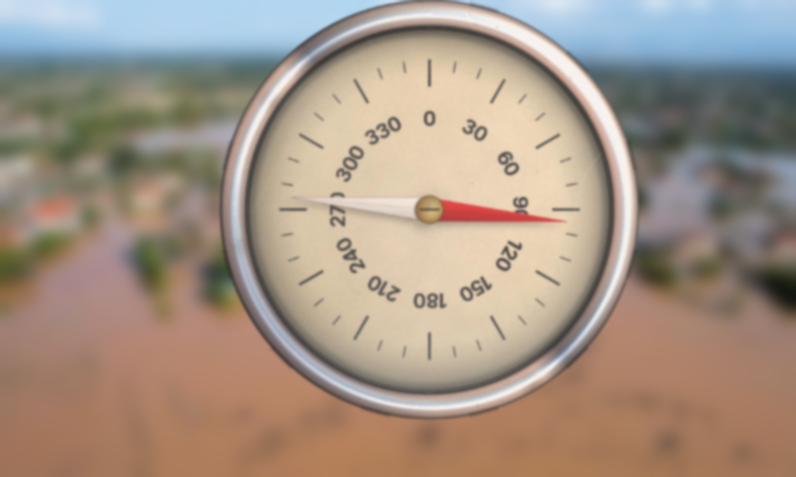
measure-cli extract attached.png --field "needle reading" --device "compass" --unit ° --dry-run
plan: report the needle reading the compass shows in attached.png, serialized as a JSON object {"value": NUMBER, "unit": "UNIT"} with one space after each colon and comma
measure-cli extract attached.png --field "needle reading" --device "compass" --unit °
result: {"value": 95, "unit": "°"}
